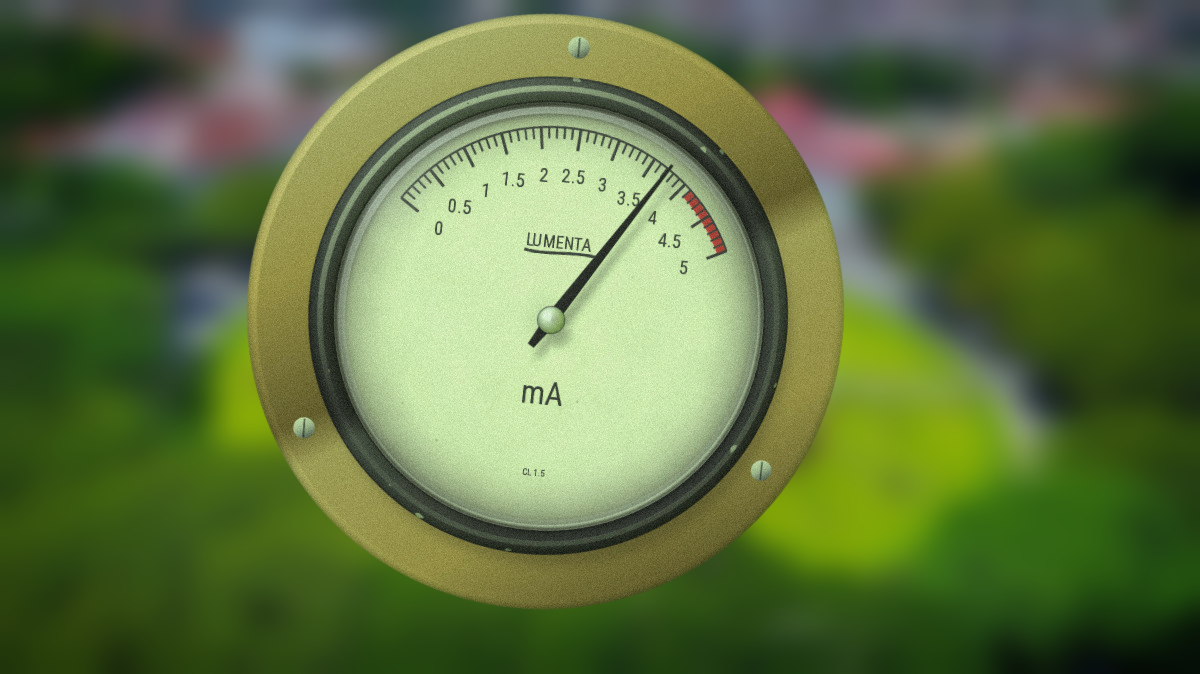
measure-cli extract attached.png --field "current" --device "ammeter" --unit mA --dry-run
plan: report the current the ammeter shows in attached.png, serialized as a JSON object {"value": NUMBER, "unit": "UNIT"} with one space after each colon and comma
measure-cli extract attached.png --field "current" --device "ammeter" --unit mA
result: {"value": 3.7, "unit": "mA"}
